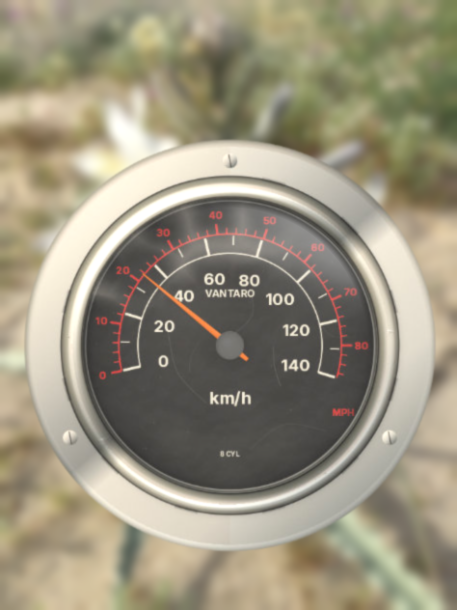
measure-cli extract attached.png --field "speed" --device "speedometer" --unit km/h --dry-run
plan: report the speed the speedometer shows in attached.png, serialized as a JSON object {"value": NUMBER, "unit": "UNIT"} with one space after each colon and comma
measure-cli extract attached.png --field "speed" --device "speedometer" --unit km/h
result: {"value": 35, "unit": "km/h"}
